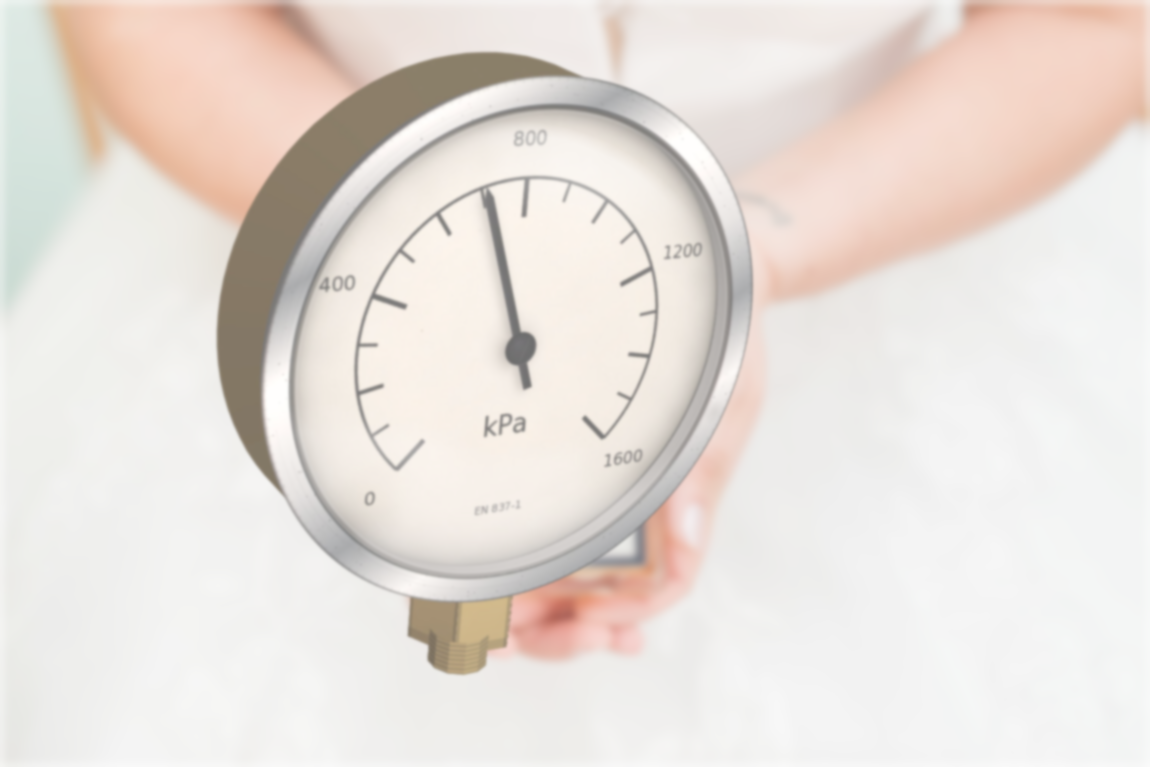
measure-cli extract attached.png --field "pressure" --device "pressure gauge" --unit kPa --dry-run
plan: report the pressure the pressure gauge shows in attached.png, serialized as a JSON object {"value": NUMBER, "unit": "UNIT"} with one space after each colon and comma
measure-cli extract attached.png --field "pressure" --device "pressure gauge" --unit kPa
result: {"value": 700, "unit": "kPa"}
